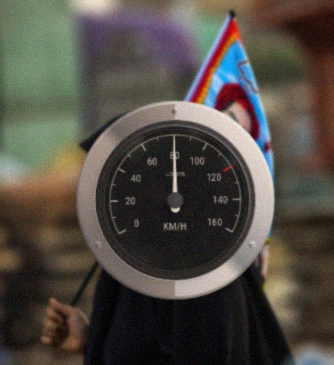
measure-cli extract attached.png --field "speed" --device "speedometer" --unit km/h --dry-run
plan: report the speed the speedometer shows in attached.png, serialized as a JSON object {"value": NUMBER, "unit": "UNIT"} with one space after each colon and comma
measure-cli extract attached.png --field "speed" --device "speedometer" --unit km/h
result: {"value": 80, "unit": "km/h"}
